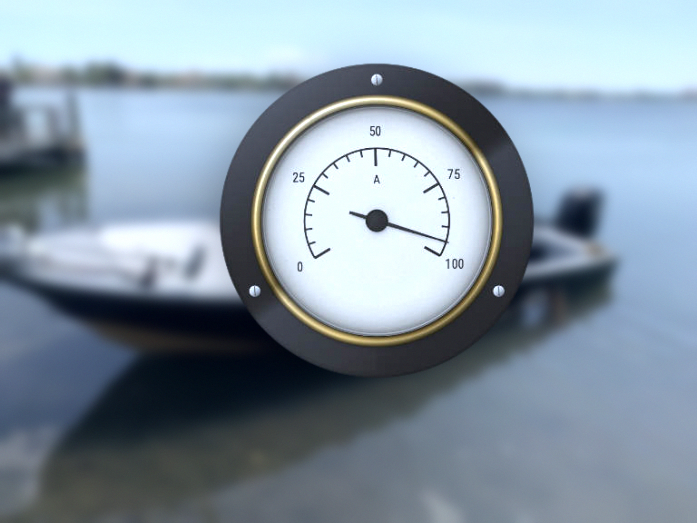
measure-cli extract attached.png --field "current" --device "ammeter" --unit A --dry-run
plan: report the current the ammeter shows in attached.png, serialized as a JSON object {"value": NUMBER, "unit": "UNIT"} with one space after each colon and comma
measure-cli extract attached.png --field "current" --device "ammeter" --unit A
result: {"value": 95, "unit": "A"}
